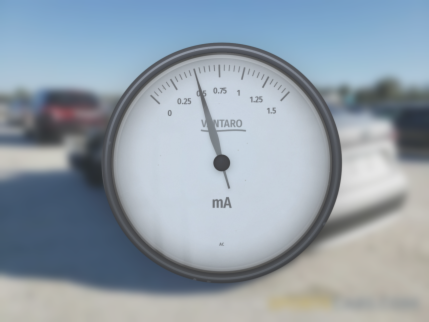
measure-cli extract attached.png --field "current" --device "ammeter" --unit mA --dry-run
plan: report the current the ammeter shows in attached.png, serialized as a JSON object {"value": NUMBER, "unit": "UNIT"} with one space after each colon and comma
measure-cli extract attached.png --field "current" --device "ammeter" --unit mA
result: {"value": 0.5, "unit": "mA"}
